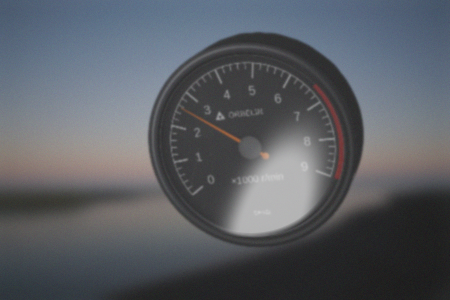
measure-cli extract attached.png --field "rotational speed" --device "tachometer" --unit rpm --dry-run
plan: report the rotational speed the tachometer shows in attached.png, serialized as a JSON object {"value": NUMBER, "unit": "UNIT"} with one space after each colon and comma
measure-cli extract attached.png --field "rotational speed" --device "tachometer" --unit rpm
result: {"value": 2600, "unit": "rpm"}
